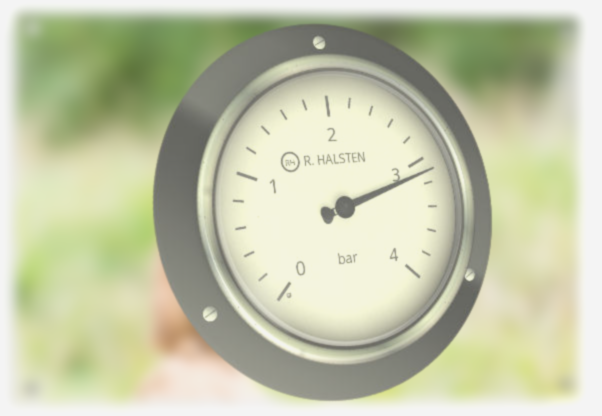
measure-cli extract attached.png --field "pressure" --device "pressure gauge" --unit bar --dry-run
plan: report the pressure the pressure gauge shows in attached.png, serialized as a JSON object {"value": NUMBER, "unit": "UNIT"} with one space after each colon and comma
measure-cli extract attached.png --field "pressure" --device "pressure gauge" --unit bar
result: {"value": 3.1, "unit": "bar"}
